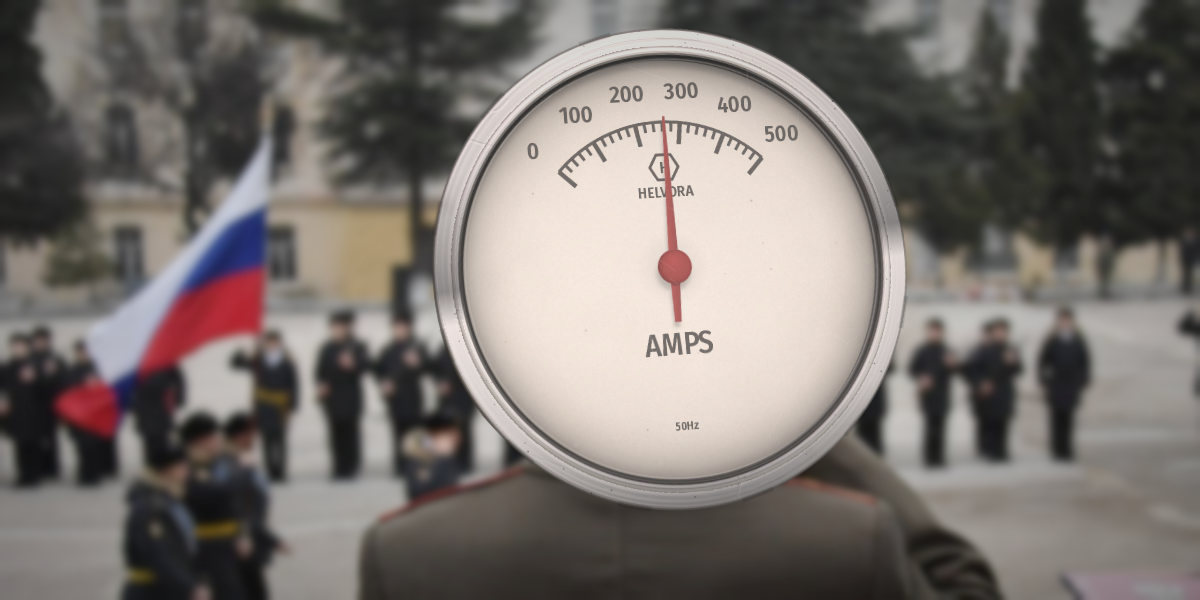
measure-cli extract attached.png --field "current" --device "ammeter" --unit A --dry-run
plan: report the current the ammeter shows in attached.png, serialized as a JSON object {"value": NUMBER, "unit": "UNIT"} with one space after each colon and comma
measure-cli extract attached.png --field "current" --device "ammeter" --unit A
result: {"value": 260, "unit": "A"}
